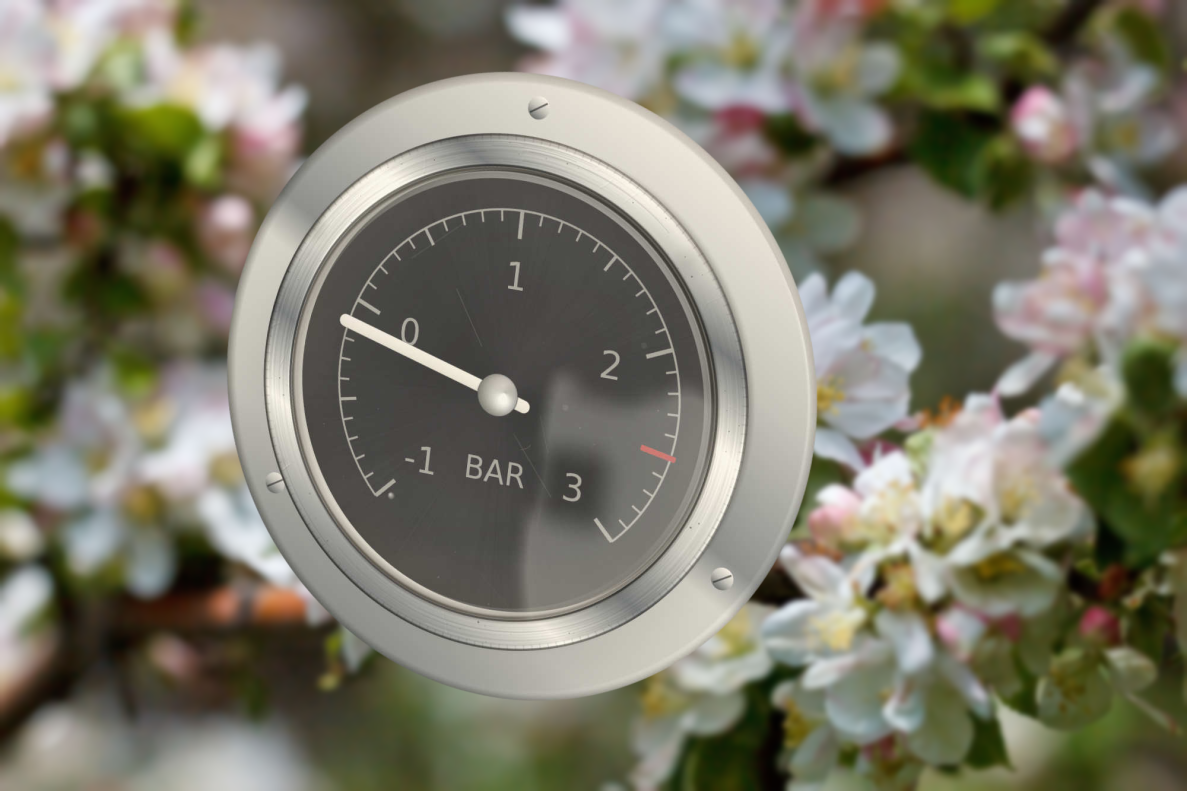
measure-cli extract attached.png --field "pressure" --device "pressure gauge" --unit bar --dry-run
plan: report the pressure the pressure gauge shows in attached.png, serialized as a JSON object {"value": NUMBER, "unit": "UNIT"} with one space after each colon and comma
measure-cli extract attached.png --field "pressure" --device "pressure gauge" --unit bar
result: {"value": -0.1, "unit": "bar"}
